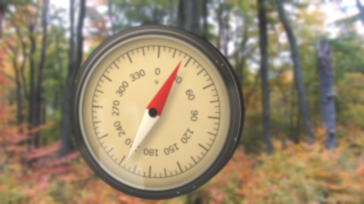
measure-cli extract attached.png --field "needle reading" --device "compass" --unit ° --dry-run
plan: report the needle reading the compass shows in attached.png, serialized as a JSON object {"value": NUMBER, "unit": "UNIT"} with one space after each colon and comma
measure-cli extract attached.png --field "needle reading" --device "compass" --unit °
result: {"value": 25, "unit": "°"}
